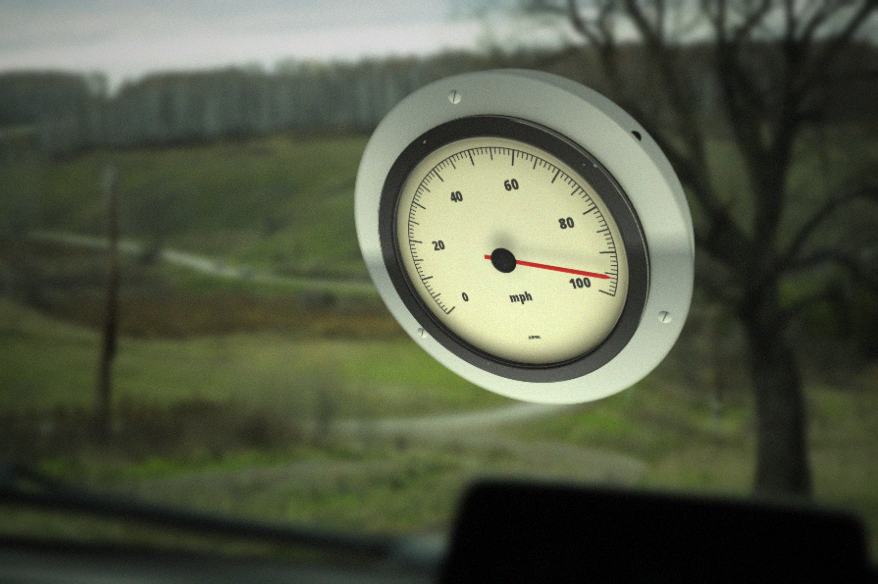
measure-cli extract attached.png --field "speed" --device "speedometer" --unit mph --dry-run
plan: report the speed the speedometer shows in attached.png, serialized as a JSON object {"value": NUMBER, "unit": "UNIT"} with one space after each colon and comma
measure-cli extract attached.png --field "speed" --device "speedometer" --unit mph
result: {"value": 95, "unit": "mph"}
